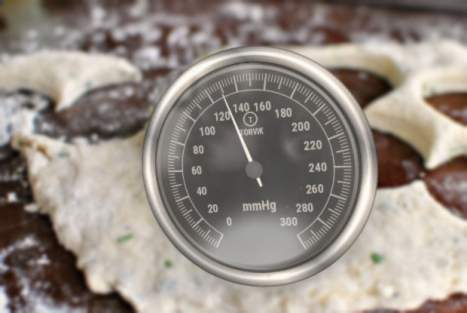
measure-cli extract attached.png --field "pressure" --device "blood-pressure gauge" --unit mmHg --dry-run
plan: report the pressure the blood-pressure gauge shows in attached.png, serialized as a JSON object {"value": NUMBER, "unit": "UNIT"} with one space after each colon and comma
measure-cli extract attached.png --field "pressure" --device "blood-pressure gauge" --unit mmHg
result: {"value": 130, "unit": "mmHg"}
